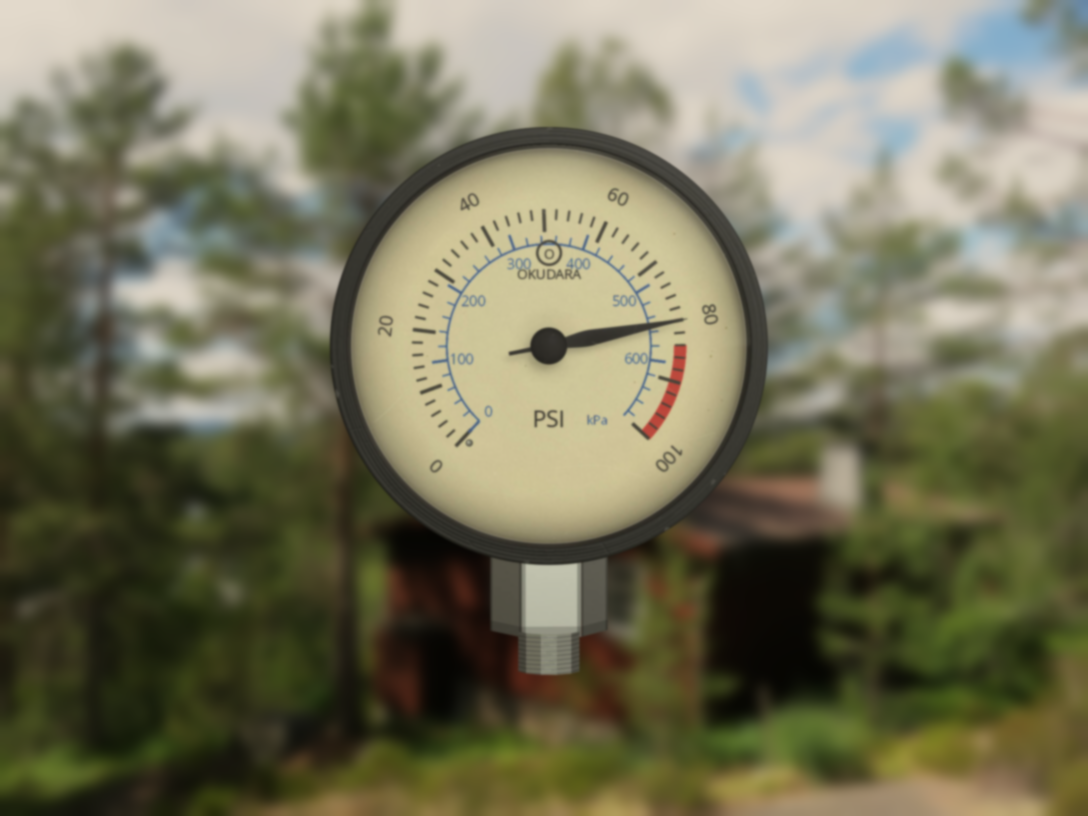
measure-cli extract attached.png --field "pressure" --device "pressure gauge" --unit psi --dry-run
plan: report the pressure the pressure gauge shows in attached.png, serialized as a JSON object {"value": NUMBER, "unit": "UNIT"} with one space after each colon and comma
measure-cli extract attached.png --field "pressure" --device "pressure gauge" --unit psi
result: {"value": 80, "unit": "psi"}
